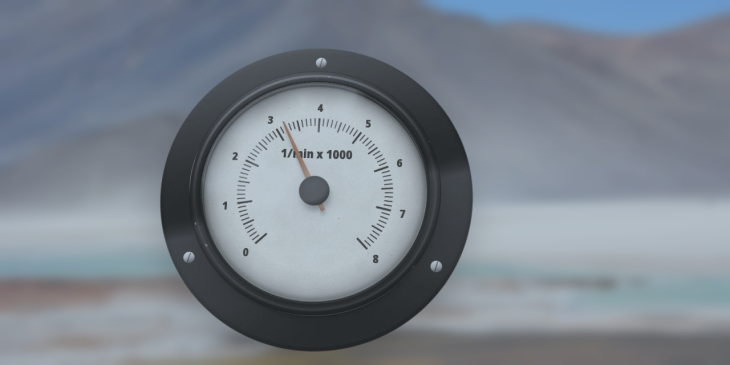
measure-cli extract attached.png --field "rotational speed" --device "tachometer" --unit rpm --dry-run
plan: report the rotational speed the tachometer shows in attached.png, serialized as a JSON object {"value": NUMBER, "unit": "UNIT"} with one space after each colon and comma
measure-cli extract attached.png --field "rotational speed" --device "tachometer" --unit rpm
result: {"value": 3200, "unit": "rpm"}
